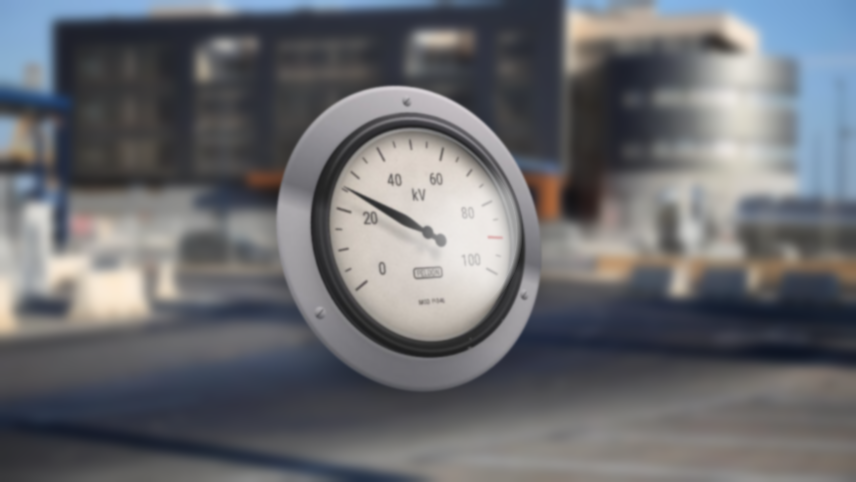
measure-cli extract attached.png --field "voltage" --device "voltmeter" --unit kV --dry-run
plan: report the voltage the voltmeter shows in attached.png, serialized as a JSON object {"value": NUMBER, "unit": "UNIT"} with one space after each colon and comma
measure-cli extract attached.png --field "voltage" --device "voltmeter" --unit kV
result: {"value": 25, "unit": "kV"}
